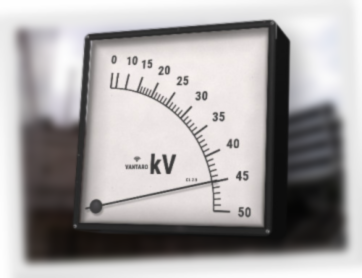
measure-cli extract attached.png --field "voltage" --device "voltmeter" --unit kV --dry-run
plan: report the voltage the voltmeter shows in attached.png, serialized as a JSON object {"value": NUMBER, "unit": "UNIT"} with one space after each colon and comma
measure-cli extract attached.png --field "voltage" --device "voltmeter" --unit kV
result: {"value": 45, "unit": "kV"}
